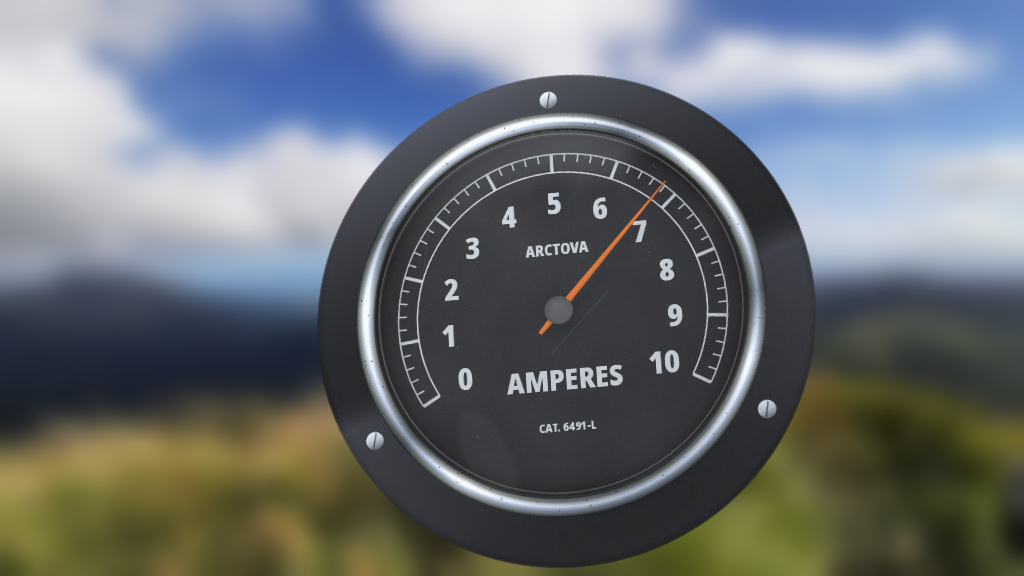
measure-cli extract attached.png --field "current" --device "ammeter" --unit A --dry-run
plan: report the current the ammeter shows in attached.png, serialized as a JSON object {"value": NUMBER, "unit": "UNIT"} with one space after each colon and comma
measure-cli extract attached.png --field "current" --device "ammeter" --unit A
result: {"value": 6.8, "unit": "A"}
